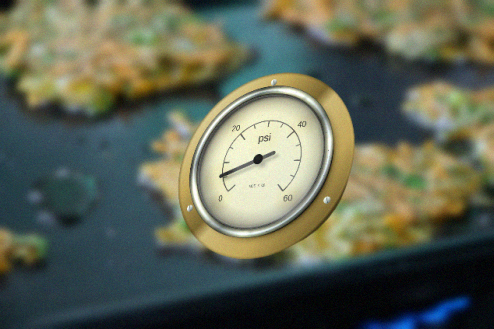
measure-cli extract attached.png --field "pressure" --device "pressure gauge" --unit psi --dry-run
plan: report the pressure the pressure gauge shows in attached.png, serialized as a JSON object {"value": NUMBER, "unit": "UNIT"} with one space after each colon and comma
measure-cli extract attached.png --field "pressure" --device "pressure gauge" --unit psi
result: {"value": 5, "unit": "psi"}
